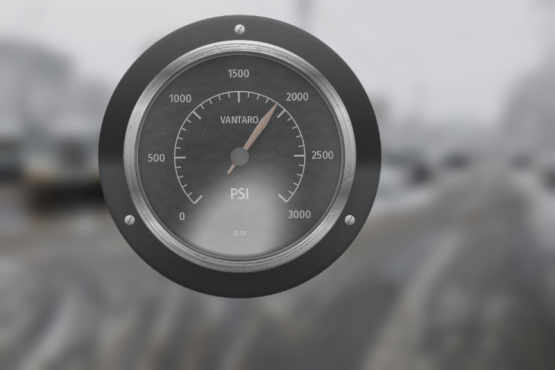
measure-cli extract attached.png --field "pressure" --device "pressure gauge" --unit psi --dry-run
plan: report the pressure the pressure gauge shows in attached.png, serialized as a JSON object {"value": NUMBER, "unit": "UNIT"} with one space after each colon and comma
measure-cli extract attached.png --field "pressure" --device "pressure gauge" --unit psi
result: {"value": 1900, "unit": "psi"}
